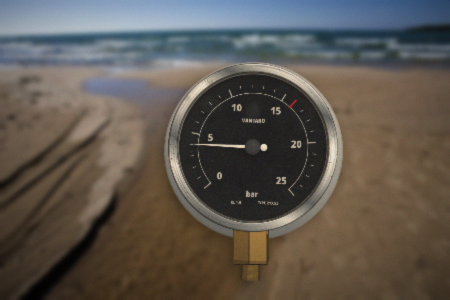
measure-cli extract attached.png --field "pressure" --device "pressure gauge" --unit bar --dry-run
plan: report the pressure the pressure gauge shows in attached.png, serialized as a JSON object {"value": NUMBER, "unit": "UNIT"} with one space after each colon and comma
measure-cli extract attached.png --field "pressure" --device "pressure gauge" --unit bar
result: {"value": 4, "unit": "bar"}
